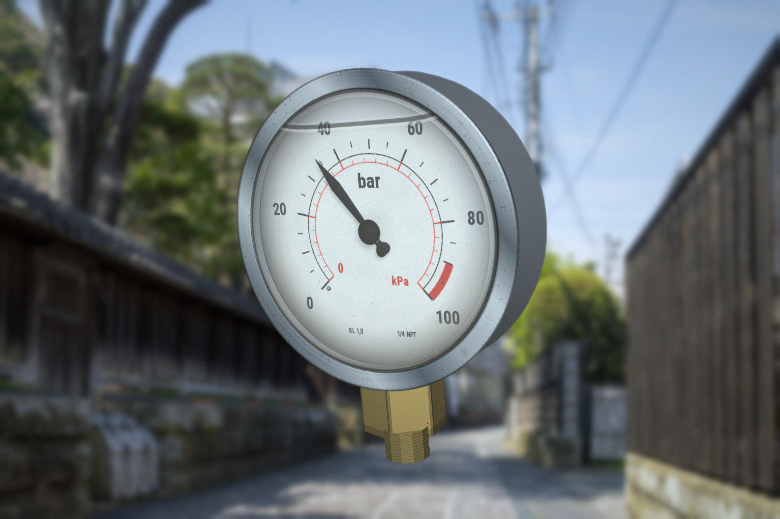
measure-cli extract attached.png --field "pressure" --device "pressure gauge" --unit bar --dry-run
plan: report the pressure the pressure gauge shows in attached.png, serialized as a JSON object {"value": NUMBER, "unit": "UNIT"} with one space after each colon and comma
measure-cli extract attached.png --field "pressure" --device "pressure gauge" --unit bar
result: {"value": 35, "unit": "bar"}
